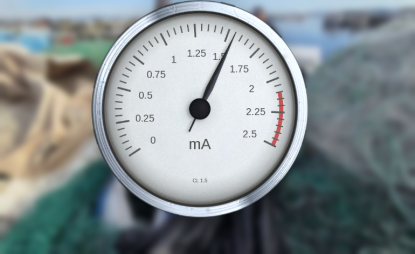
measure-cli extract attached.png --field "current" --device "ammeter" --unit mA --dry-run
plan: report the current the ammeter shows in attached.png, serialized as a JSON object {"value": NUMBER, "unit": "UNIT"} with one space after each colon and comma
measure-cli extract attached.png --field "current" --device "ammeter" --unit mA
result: {"value": 1.55, "unit": "mA"}
